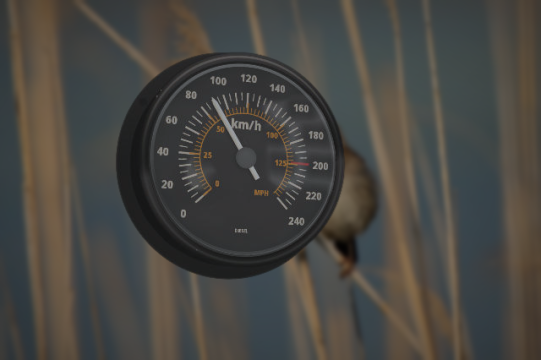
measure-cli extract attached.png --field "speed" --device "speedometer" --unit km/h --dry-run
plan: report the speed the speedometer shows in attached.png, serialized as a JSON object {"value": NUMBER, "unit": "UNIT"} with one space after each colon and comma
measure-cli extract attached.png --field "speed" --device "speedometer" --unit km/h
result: {"value": 90, "unit": "km/h"}
